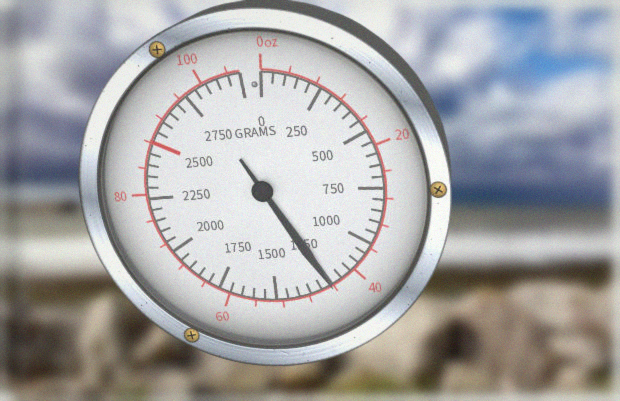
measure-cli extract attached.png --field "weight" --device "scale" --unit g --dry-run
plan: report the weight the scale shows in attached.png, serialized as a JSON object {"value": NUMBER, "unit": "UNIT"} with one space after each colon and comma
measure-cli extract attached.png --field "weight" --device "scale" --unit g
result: {"value": 1250, "unit": "g"}
